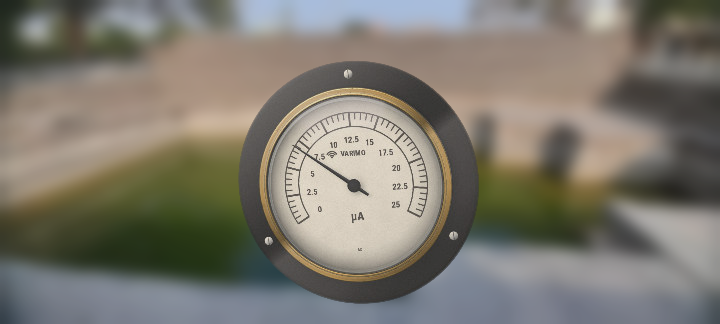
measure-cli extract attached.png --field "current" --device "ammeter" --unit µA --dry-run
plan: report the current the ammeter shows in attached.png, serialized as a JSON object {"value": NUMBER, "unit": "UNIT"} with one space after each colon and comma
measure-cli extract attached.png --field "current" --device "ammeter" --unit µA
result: {"value": 7, "unit": "µA"}
